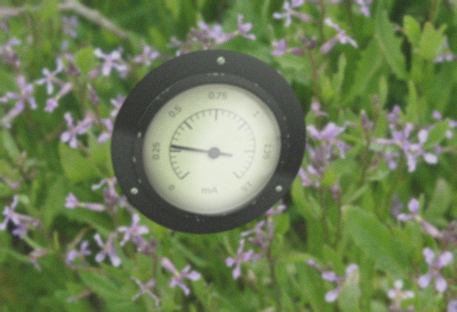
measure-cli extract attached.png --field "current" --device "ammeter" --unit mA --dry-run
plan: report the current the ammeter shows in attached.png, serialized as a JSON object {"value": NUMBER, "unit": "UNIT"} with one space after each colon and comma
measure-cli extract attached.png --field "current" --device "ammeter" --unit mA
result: {"value": 0.3, "unit": "mA"}
